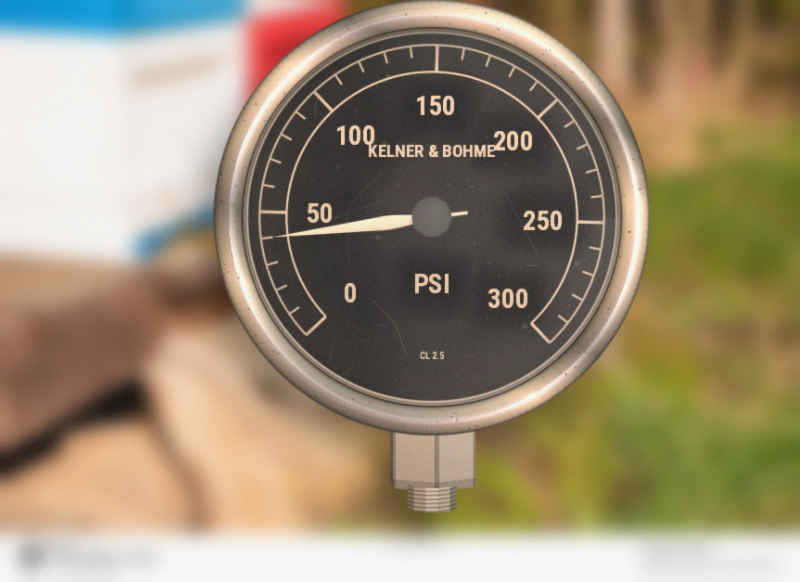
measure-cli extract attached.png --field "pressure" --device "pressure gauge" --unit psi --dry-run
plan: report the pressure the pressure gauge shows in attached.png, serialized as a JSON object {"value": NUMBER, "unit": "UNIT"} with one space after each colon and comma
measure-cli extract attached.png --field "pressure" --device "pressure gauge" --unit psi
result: {"value": 40, "unit": "psi"}
